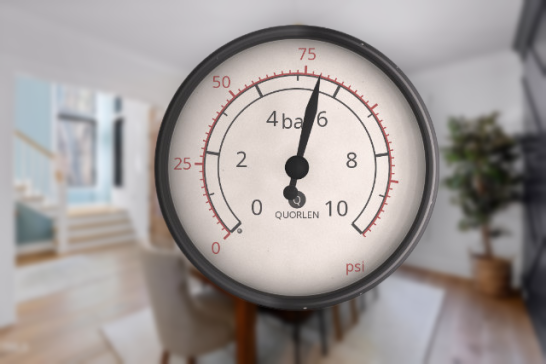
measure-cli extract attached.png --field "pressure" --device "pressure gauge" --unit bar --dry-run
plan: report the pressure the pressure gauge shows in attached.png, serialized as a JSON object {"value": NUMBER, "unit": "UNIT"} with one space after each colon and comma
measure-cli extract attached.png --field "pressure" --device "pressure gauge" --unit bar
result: {"value": 5.5, "unit": "bar"}
